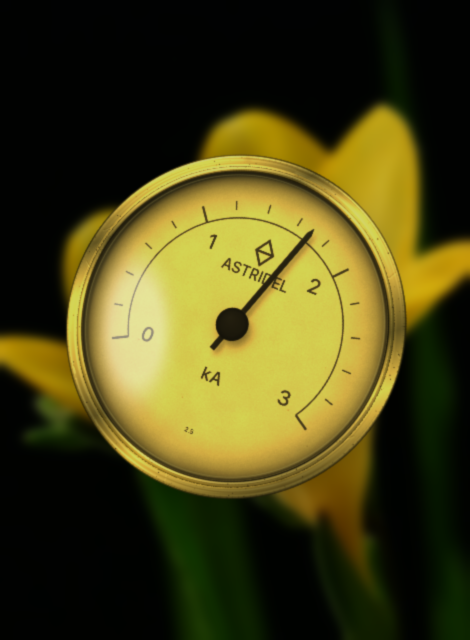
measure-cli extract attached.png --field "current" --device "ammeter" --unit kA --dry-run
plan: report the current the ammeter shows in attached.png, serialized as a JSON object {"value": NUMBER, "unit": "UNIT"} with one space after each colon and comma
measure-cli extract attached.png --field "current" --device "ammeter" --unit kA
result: {"value": 1.7, "unit": "kA"}
